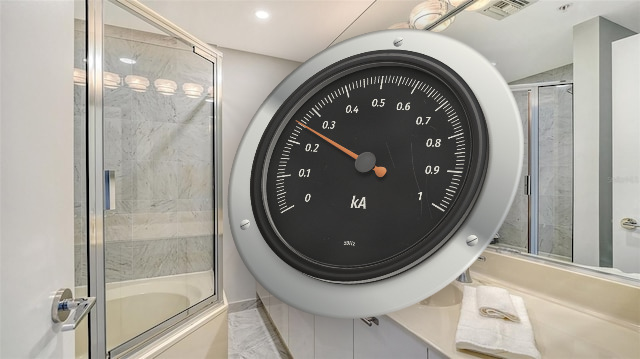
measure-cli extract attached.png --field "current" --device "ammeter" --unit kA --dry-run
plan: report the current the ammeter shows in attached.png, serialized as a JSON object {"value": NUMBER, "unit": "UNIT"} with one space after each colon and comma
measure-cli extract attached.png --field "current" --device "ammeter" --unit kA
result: {"value": 0.25, "unit": "kA"}
